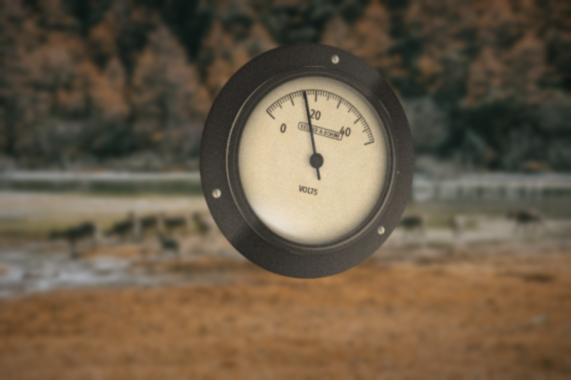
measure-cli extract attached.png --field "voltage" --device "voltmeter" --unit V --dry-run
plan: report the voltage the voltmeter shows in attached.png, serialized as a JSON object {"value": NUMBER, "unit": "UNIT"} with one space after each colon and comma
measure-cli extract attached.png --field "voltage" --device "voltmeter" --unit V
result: {"value": 15, "unit": "V"}
